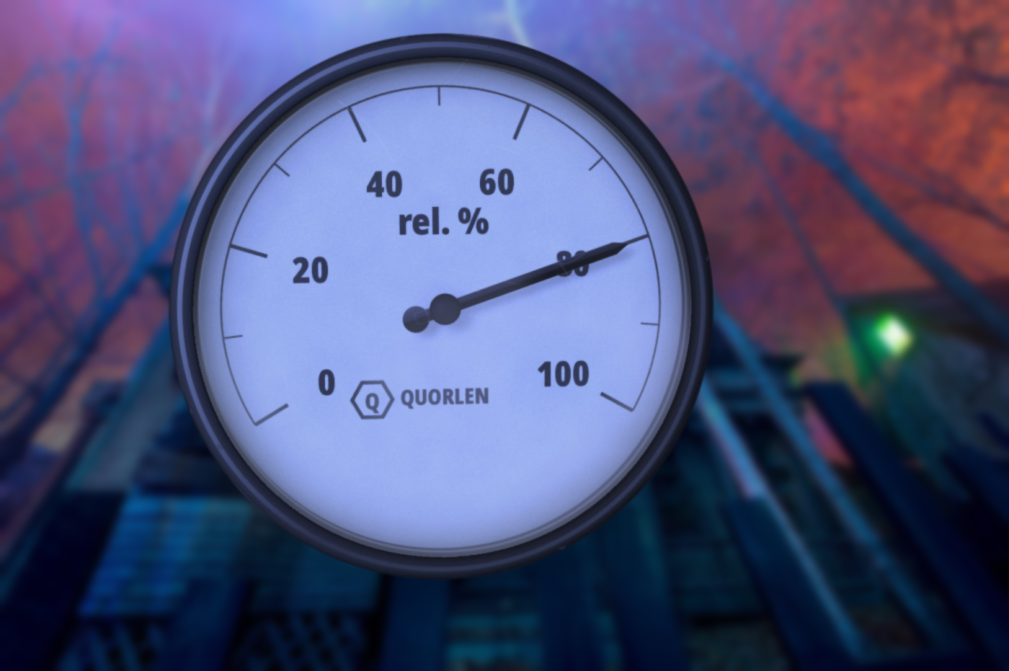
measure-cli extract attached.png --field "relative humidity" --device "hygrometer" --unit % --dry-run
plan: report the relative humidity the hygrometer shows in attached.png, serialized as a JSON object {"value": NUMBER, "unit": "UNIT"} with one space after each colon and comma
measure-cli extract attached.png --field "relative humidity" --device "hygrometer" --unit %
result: {"value": 80, "unit": "%"}
